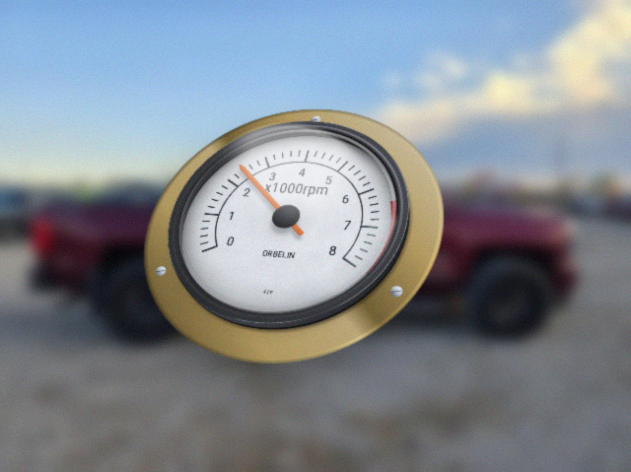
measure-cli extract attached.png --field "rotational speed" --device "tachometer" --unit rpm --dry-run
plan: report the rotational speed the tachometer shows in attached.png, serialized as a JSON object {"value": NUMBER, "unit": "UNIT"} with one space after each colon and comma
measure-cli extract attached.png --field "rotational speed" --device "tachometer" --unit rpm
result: {"value": 2400, "unit": "rpm"}
